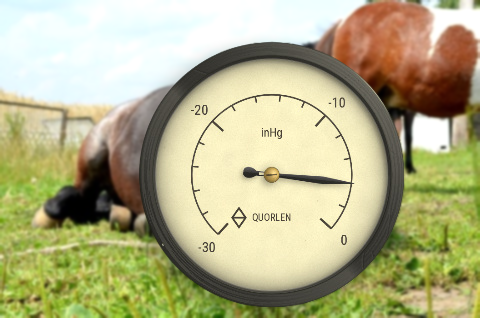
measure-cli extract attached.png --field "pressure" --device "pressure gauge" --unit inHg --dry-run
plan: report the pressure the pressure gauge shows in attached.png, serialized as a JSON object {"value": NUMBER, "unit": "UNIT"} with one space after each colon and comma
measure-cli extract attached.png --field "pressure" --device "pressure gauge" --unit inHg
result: {"value": -4, "unit": "inHg"}
